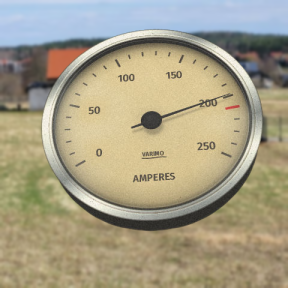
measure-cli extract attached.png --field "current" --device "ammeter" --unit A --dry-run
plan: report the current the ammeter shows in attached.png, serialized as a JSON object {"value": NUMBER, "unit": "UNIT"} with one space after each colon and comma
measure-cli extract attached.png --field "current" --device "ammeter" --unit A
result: {"value": 200, "unit": "A"}
